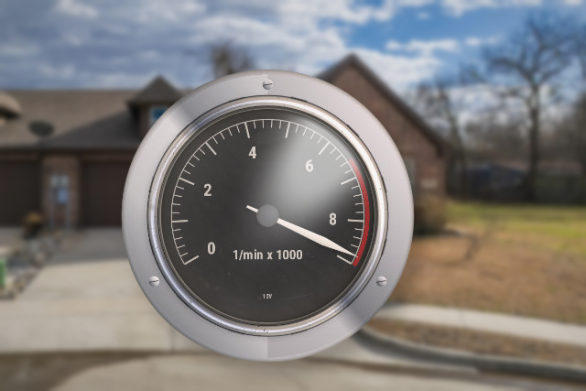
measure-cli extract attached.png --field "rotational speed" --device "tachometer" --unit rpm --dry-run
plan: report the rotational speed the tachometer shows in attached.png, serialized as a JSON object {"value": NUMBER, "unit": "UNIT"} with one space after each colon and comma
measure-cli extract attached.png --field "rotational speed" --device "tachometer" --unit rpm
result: {"value": 8800, "unit": "rpm"}
